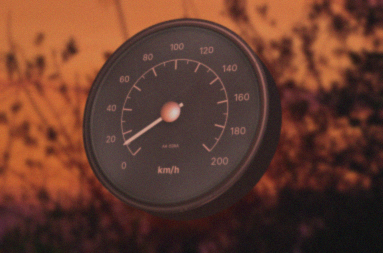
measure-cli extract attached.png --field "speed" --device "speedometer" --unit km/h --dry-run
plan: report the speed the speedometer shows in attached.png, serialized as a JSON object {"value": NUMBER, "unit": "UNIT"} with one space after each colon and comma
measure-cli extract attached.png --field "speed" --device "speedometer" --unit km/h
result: {"value": 10, "unit": "km/h"}
